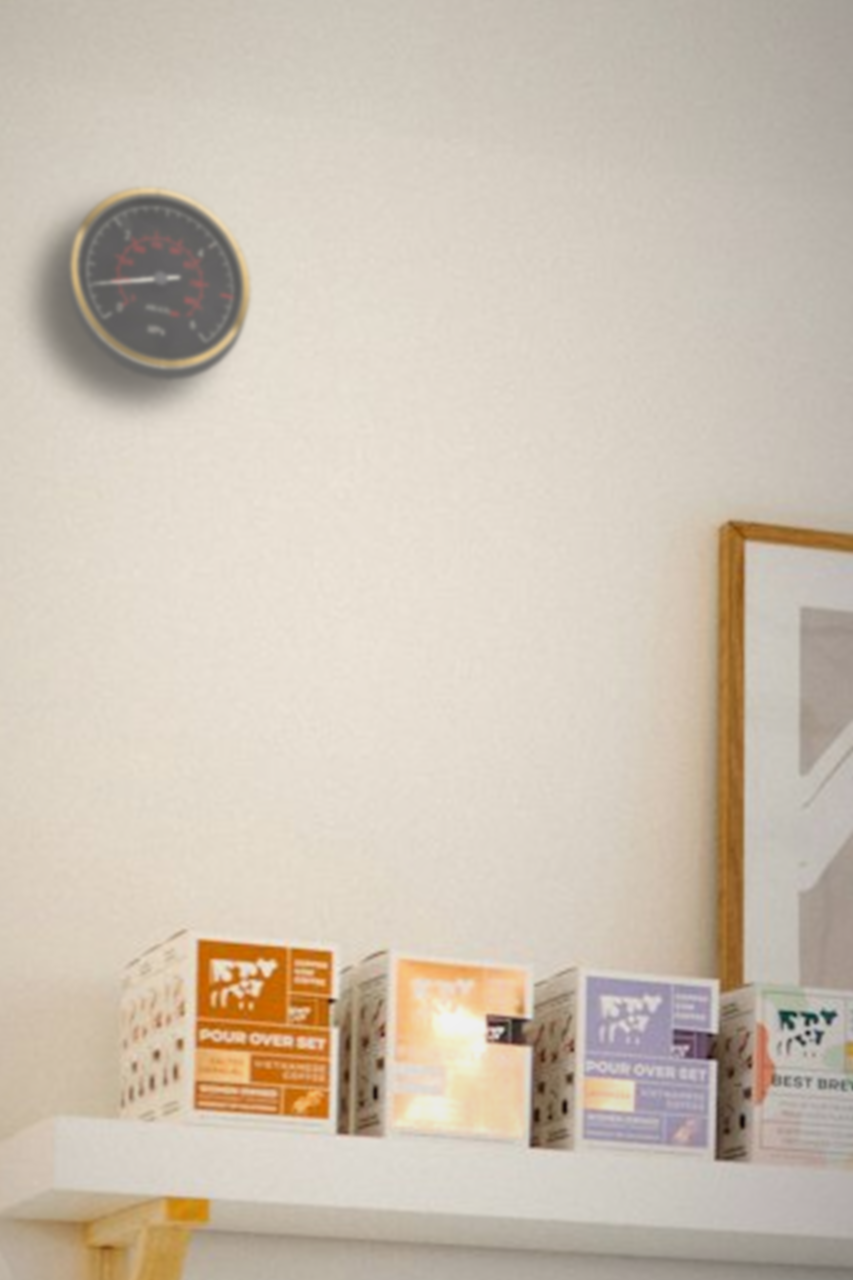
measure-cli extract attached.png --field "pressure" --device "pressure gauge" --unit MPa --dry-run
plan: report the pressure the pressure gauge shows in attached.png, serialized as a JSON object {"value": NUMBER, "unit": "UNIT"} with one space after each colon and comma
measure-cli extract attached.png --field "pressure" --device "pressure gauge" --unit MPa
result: {"value": 0.6, "unit": "MPa"}
